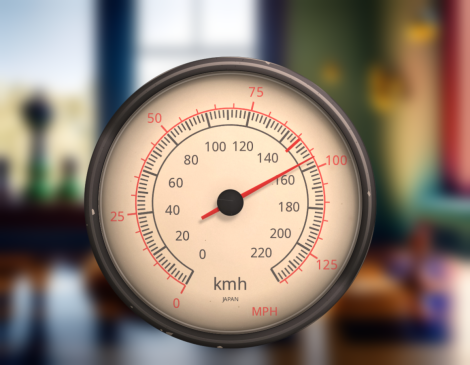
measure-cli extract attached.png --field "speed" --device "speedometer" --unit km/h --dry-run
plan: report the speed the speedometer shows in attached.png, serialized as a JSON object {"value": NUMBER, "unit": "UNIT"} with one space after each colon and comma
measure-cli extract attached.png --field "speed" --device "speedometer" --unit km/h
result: {"value": 156, "unit": "km/h"}
